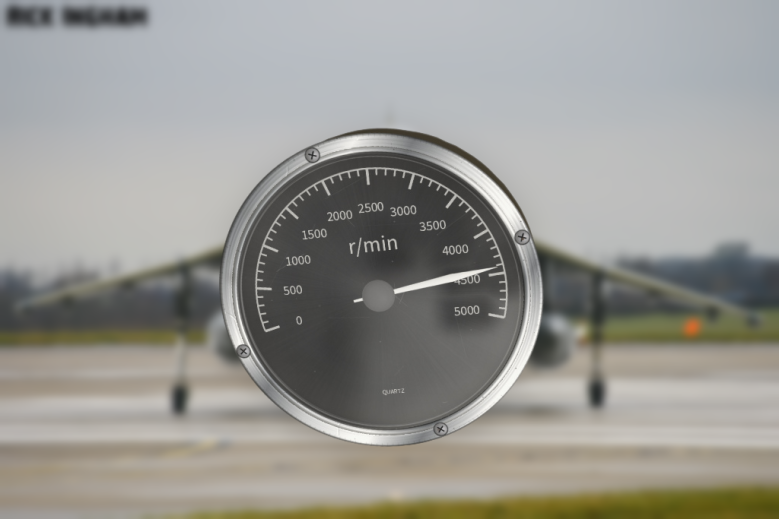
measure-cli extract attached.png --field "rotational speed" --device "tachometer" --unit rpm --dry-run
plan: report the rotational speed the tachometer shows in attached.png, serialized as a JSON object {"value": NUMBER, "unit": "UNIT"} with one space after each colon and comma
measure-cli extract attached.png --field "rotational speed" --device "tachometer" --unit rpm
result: {"value": 4400, "unit": "rpm"}
